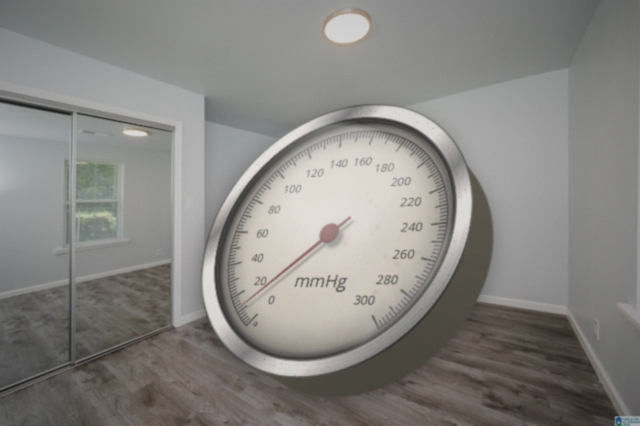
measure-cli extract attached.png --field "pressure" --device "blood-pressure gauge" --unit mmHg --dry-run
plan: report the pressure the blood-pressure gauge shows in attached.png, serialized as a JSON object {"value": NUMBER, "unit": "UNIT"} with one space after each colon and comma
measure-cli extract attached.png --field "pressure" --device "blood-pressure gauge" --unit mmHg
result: {"value": 10, "unit": "mmHg"}
